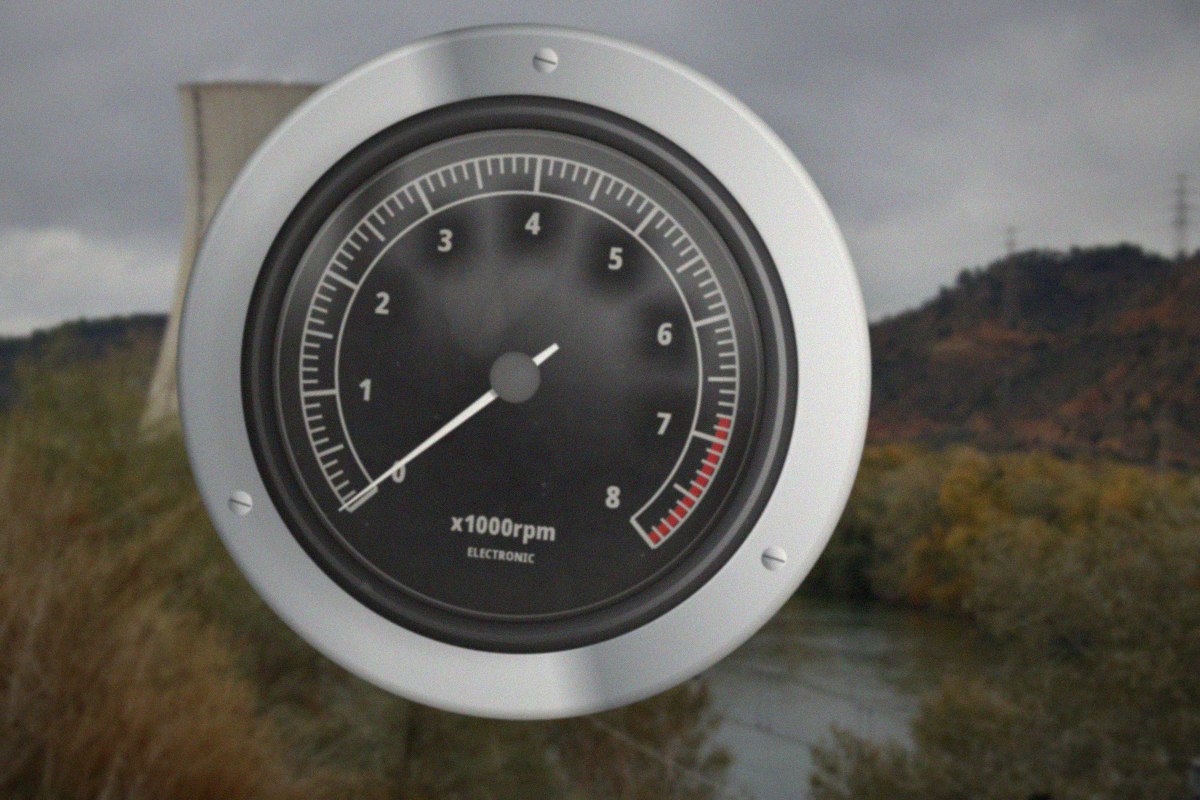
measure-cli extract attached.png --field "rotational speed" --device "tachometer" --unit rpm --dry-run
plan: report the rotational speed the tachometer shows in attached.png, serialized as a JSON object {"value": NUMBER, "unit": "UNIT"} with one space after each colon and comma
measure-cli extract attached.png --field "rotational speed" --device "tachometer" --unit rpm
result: {"value": 50, "unit": "rpm"}
